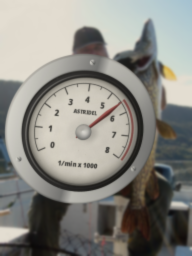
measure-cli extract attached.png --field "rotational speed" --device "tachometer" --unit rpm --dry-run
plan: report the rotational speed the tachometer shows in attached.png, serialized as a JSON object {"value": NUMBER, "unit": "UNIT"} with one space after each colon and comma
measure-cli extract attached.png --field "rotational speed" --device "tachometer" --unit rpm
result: {"value": 5500, "unit": "rpm"}
